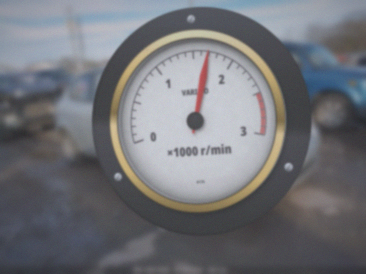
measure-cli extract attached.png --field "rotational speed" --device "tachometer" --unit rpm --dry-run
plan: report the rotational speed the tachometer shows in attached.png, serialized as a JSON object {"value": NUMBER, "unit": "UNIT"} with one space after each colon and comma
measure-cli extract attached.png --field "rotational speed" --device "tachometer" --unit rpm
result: {"value": 1700, "unit": "rpm"}
